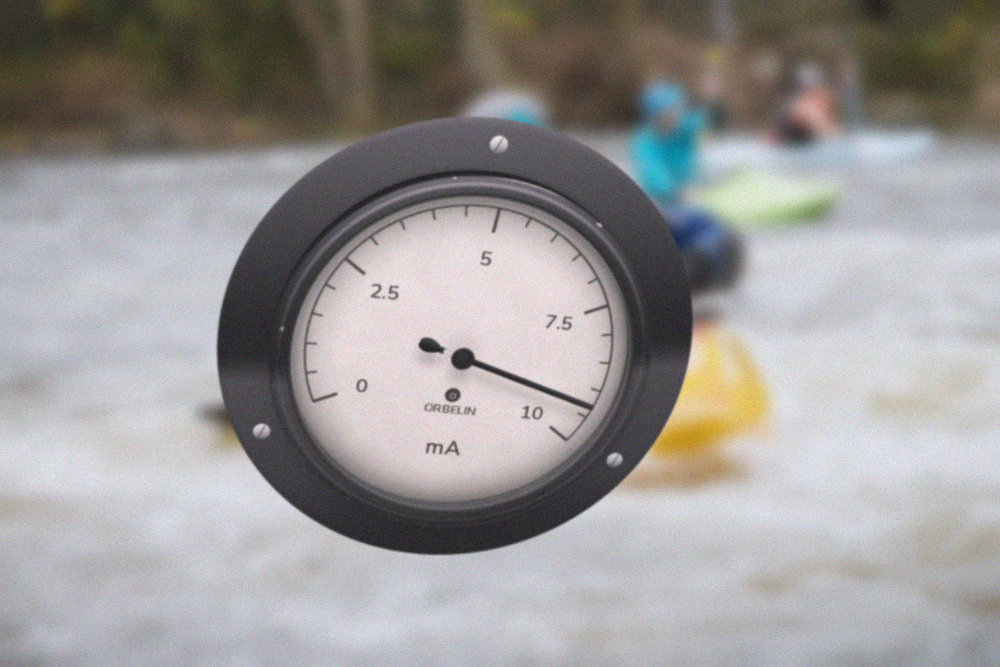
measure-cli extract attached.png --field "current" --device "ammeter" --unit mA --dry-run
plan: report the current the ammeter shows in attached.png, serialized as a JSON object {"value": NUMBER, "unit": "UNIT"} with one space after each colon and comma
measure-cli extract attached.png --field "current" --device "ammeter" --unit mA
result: {"value": 9.25, "unit": "mA"}
